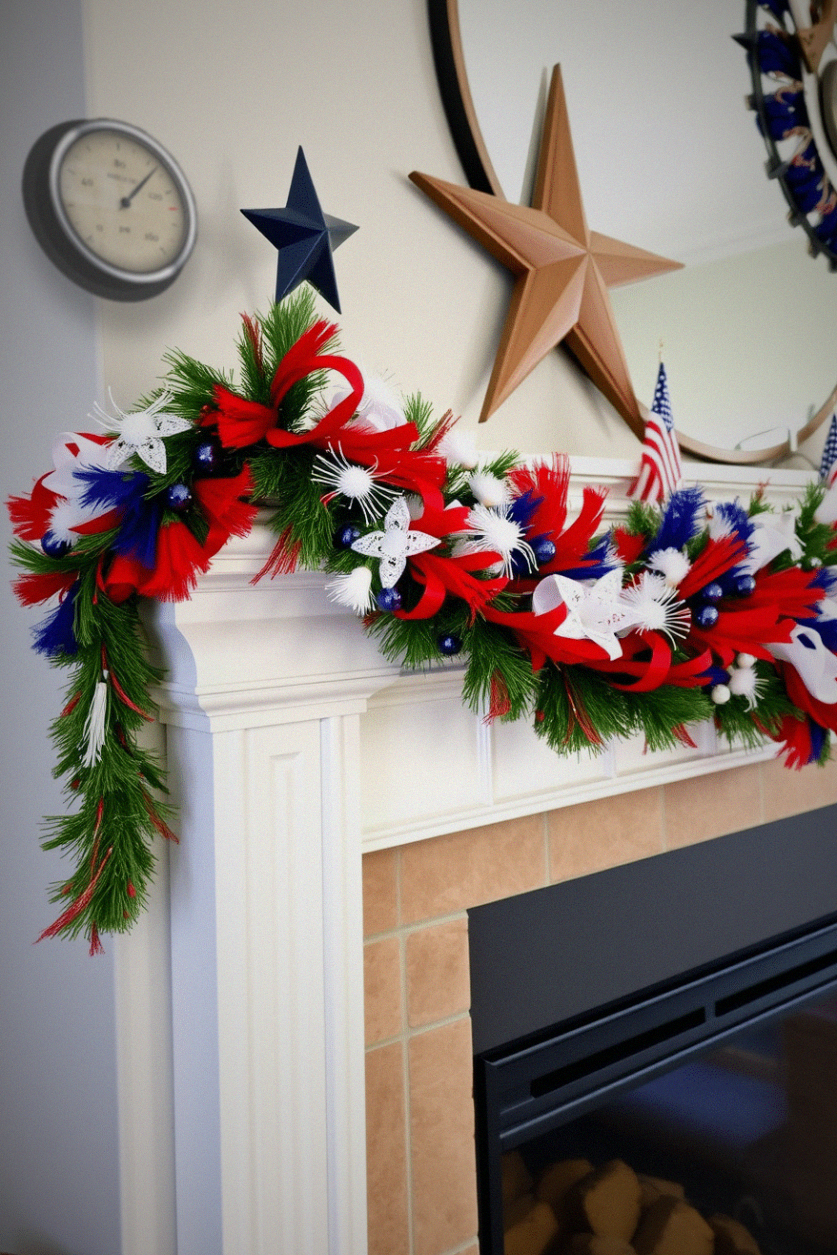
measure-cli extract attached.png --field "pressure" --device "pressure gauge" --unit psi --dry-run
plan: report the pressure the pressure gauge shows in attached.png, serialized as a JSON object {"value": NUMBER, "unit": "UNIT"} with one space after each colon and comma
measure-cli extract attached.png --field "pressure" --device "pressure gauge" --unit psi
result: {"value": 105, "unit": "psi"}
